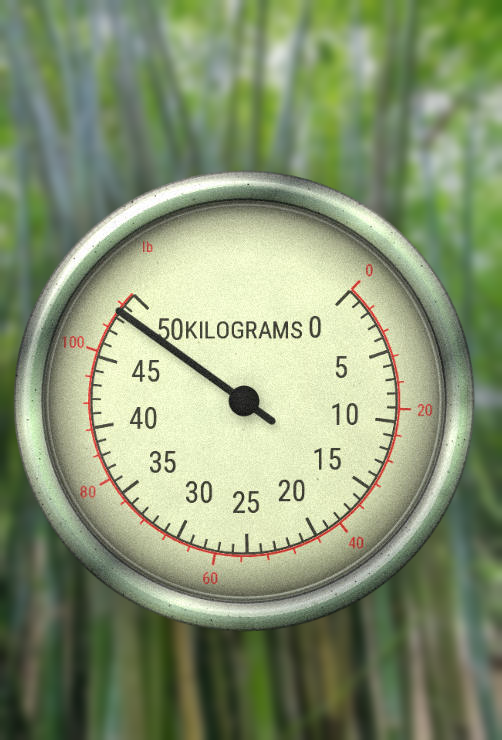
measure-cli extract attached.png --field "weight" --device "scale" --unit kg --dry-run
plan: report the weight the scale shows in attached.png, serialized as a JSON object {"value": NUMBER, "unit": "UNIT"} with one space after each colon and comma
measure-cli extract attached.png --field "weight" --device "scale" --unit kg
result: {"value": 48.5, "unit": "kg"}
